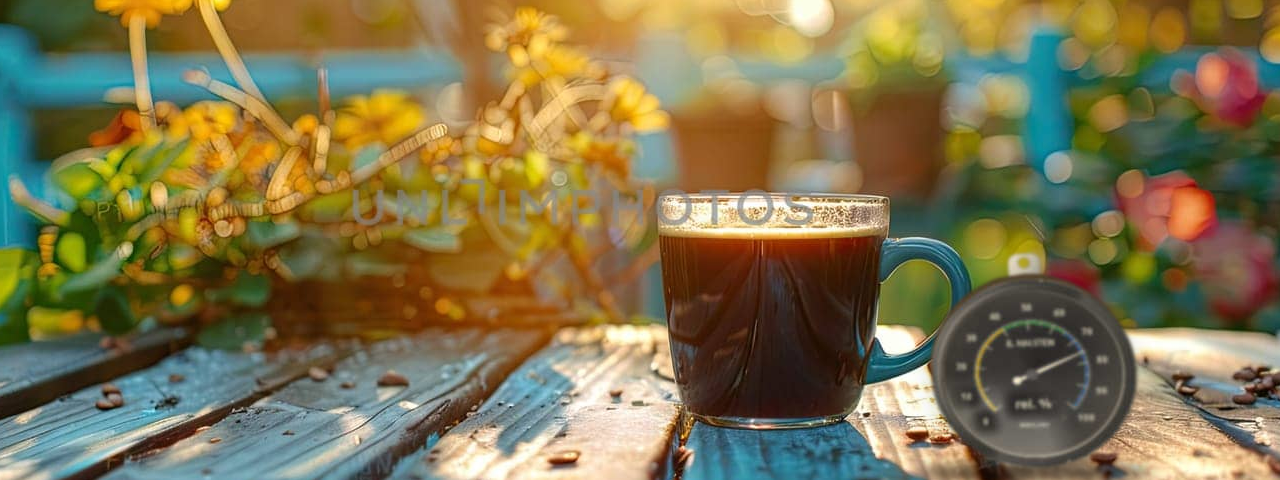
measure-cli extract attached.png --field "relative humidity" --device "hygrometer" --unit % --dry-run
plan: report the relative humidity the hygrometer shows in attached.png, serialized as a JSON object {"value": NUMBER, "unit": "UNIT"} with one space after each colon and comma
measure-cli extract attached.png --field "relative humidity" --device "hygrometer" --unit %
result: {"value": 75, "unit": "%"}
